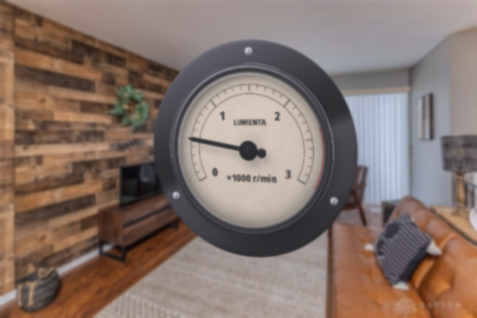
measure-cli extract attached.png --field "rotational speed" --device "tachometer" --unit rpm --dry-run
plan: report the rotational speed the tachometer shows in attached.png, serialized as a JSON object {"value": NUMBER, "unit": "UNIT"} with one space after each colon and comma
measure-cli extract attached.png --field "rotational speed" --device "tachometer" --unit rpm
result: {"value": 500, "unit": "rpm"}
